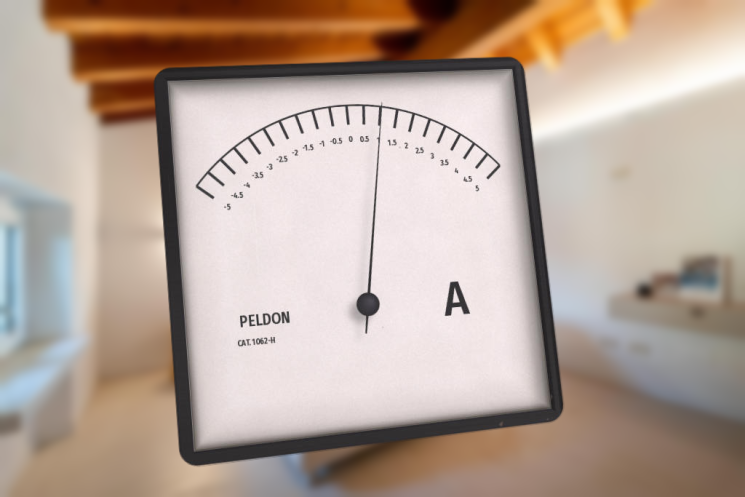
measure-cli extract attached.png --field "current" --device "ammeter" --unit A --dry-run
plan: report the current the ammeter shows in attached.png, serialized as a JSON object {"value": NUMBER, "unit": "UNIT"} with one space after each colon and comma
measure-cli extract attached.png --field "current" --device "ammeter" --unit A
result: {"value": 1, "unit": "A"}
